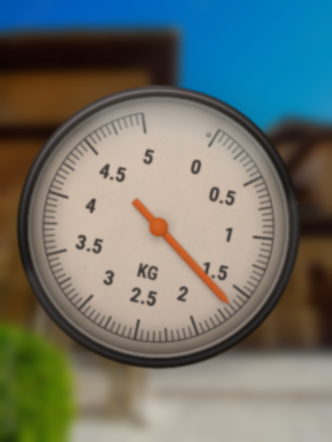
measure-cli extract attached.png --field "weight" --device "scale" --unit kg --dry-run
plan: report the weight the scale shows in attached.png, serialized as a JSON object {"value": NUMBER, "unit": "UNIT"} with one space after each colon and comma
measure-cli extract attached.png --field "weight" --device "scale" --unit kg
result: {"value": 1.65, "unit": "kg"}
